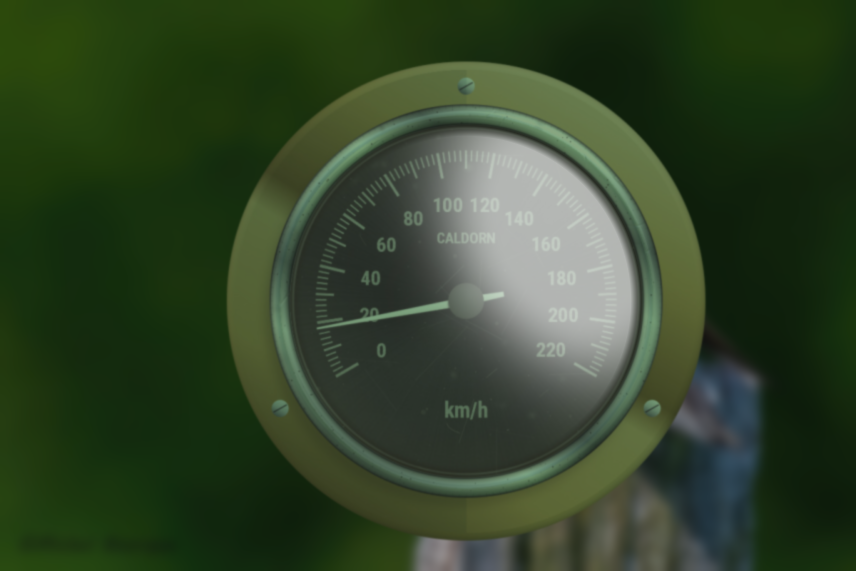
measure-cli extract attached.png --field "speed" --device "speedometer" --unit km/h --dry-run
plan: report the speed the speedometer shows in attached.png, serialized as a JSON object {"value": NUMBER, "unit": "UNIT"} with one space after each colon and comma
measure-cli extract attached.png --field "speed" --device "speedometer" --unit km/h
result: {"value": 18, "unit": "km/h"}
